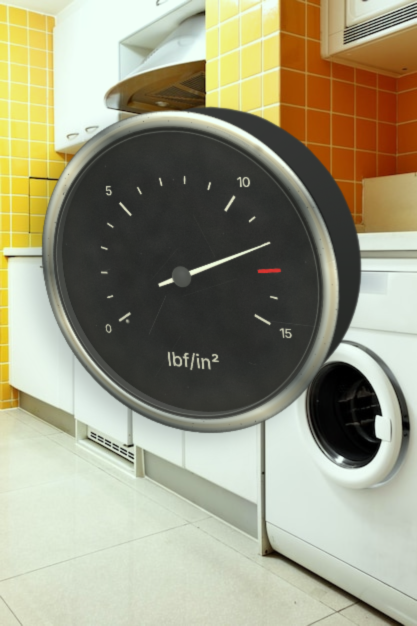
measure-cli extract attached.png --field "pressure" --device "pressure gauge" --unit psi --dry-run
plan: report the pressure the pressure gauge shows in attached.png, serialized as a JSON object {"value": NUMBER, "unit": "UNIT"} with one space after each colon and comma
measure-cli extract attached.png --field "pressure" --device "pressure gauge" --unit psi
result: {"value": 12, "unit": "psi"}
